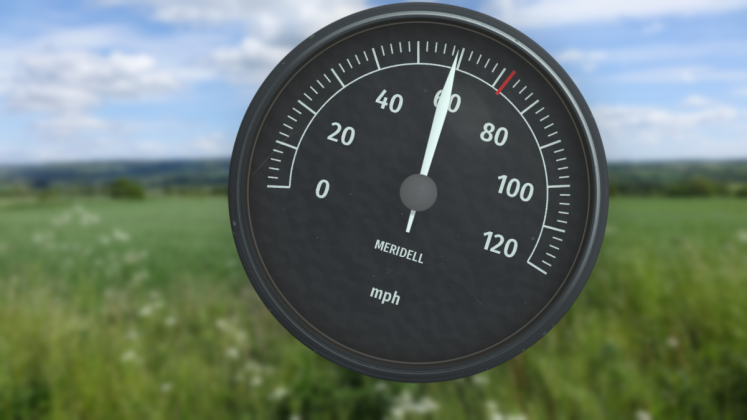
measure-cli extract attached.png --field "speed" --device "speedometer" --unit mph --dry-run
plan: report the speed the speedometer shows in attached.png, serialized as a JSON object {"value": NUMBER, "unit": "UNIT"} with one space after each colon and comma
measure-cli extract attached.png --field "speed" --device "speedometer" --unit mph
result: {"value": 59, "unit": "mph"}
